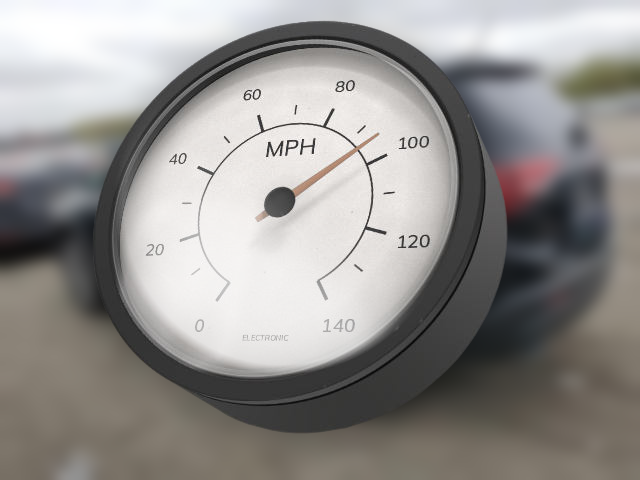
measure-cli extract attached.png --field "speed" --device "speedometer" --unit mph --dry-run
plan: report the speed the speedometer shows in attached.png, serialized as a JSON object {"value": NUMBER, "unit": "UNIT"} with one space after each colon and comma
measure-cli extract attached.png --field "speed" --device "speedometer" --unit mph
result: {"value": 95, "unit": "mph"}
